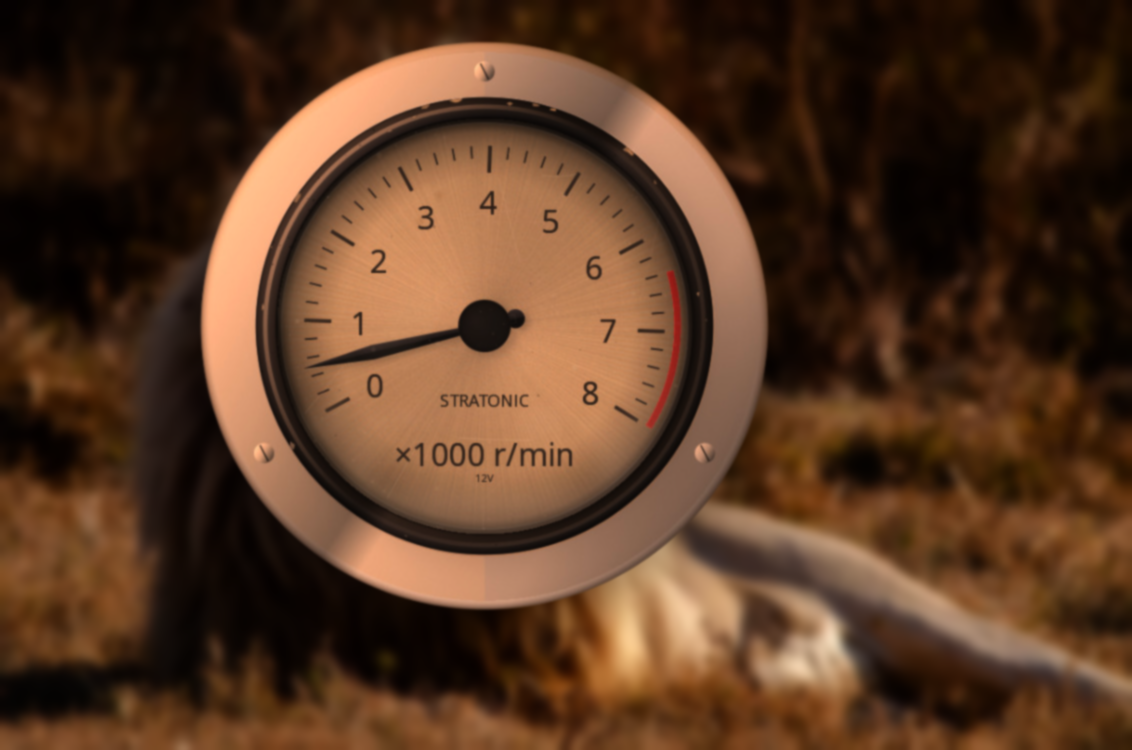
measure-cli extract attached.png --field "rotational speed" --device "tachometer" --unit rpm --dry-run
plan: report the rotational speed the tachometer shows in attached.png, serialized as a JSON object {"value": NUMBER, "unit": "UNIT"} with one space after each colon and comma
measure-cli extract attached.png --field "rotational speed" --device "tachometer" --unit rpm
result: {"value": 500, "unit": "rpm"}
